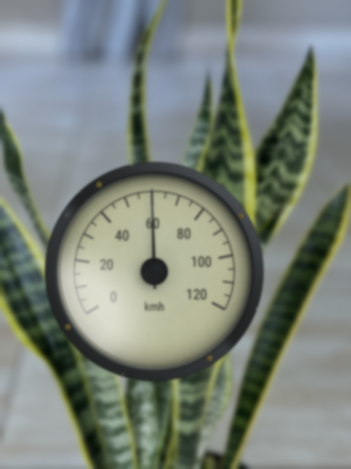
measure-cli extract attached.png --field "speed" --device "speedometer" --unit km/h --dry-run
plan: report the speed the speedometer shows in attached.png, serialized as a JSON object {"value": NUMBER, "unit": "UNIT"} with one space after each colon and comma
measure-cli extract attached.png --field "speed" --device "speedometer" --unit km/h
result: {"value": 60, "unit": "km/h"}
